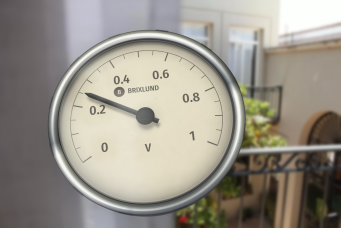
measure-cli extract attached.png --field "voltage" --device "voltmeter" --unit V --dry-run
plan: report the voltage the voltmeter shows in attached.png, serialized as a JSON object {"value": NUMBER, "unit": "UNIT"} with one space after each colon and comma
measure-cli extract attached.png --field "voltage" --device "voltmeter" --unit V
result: {"value": 0.25, "unit": "V"}
